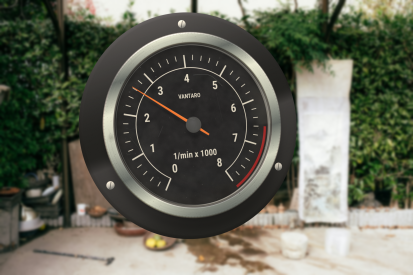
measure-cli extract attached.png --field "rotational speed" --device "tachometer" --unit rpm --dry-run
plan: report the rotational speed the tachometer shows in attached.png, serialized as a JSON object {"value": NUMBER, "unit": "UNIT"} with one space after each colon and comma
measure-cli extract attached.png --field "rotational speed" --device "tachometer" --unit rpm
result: {"value": 2600, "unit": "rpm"}
